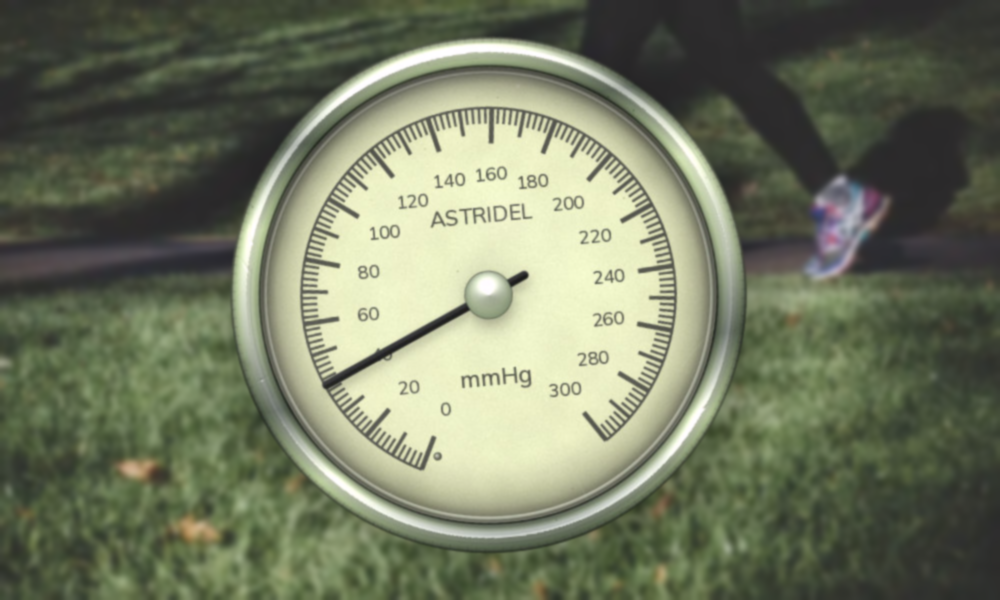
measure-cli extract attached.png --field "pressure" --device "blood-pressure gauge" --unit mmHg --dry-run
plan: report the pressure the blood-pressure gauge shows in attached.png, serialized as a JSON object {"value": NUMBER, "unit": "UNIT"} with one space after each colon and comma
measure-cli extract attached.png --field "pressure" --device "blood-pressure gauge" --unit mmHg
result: {"value": 40, "unit": "mmHg"}
